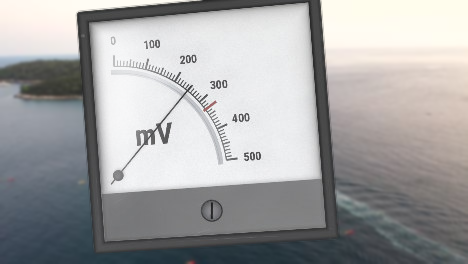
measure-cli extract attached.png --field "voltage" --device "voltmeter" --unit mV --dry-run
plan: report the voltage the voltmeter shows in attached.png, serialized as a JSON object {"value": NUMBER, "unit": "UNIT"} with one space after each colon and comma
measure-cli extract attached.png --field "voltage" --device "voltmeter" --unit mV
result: {"value": 250, "unit": "mV"}
